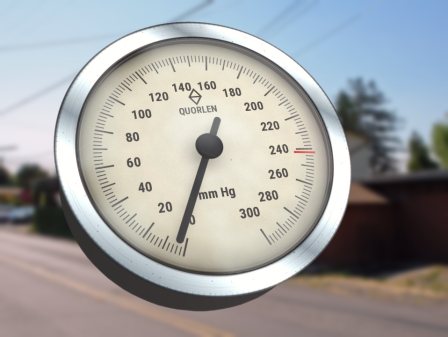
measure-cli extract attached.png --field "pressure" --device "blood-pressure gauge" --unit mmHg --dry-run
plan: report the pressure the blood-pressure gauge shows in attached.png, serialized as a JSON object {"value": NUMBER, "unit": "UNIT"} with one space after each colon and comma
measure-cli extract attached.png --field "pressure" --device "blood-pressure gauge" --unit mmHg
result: {"value": 4, "unit": "mmHg"}
